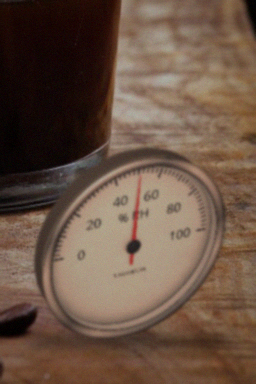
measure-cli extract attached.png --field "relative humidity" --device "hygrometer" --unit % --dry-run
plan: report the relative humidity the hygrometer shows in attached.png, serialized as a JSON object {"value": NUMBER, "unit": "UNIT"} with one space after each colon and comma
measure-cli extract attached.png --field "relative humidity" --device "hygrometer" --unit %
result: {"value": 50, "unit": "%"}
